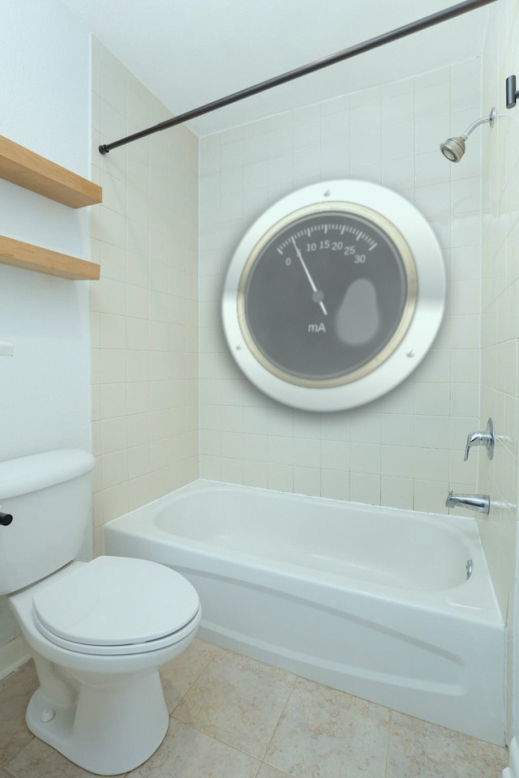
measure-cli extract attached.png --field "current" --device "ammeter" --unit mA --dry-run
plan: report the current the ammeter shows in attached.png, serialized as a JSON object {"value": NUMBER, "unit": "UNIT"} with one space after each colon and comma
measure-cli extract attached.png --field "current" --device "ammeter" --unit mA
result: {"value": 5, "unit": "mA"}
